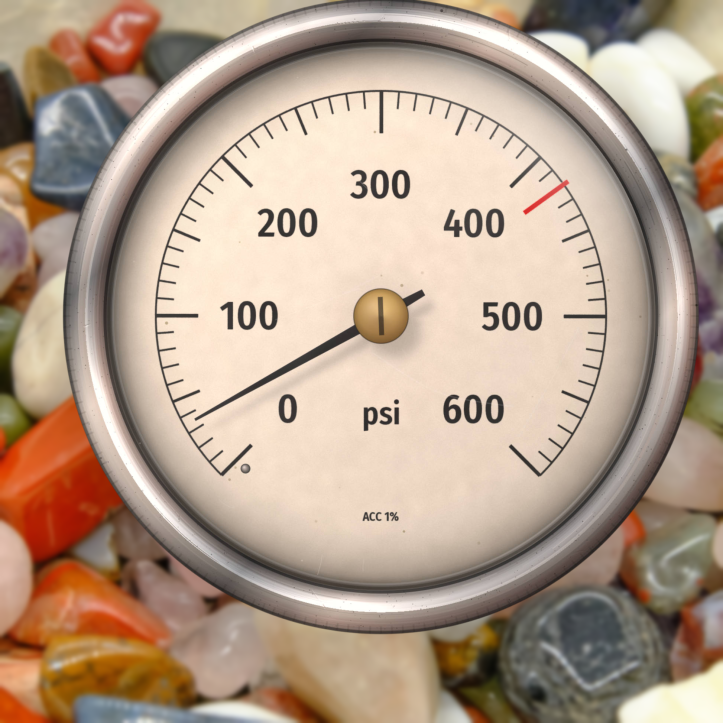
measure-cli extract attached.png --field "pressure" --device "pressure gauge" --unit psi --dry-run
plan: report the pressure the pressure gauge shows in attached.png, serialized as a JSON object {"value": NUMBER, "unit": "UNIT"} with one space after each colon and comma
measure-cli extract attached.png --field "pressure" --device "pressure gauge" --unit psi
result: {"value": 35, "unit": "psi"}
